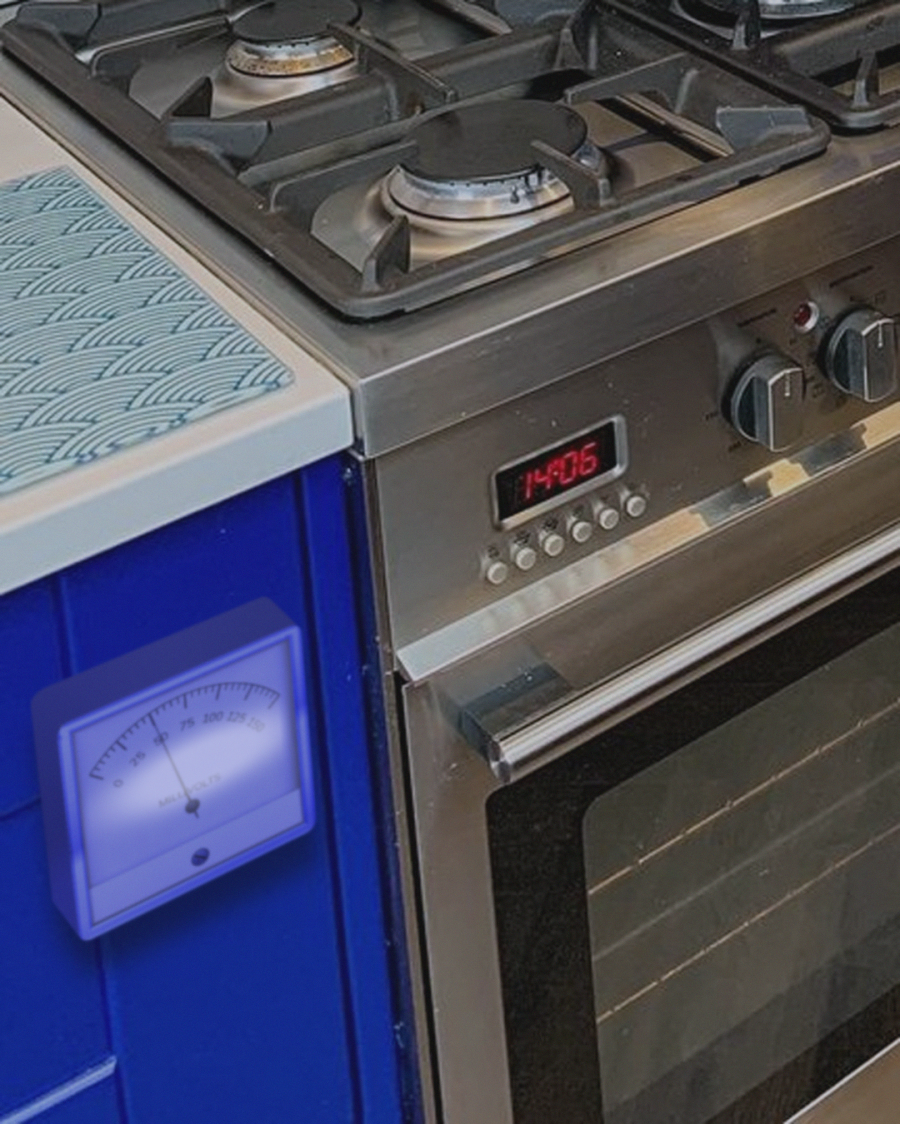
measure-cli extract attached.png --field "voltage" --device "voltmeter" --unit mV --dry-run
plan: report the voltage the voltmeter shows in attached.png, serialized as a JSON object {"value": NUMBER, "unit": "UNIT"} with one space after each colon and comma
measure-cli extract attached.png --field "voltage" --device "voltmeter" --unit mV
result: {"value": 50, "unit": "mV"}
